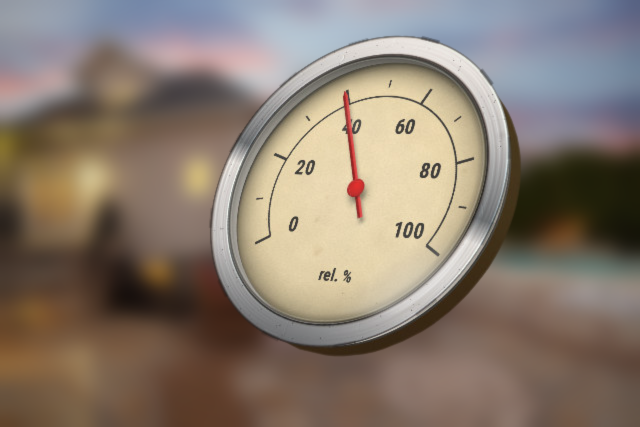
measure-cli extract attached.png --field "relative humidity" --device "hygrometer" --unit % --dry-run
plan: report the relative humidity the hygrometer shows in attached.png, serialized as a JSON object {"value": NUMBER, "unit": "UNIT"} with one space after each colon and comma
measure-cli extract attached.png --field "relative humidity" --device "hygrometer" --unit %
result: {"value": 40, "unit": "%"}
